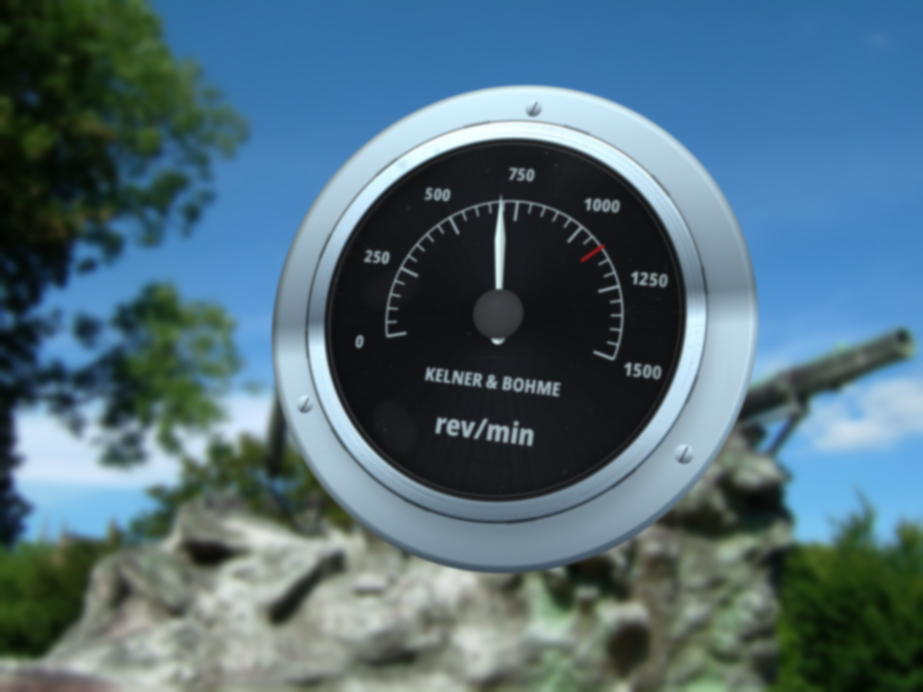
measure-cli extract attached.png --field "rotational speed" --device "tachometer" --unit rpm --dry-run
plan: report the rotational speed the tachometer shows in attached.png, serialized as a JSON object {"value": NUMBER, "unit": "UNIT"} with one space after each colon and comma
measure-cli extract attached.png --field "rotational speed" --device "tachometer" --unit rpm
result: {"value": 700, "unit": "rpm"}
